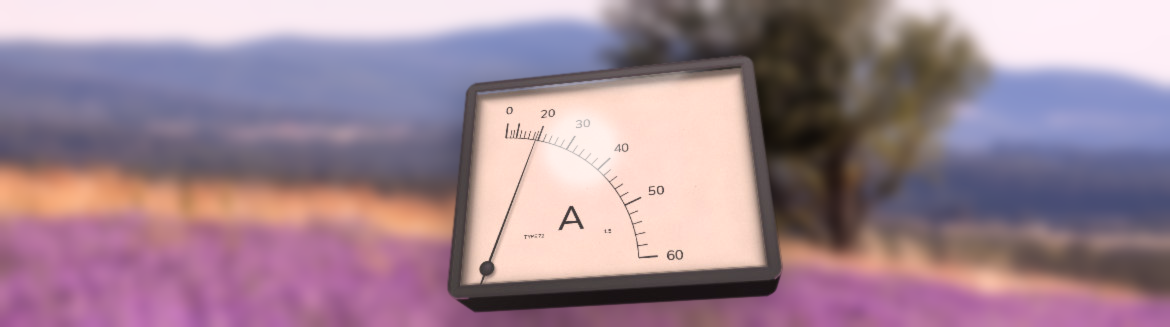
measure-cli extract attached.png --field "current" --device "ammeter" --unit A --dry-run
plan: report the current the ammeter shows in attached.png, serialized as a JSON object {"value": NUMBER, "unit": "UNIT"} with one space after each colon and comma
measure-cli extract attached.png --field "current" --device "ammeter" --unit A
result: {"value": 20, "unit": "A"}
